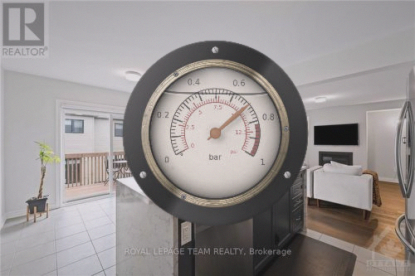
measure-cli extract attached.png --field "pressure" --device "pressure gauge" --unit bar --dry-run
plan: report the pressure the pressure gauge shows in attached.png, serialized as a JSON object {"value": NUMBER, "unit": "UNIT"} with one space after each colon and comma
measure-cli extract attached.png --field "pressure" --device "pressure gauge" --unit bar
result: {"value": 0.7, "unit": "bar"}
